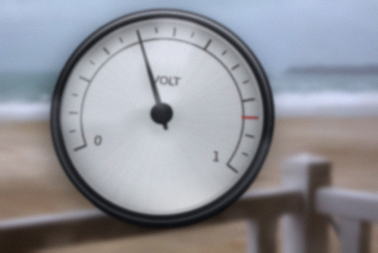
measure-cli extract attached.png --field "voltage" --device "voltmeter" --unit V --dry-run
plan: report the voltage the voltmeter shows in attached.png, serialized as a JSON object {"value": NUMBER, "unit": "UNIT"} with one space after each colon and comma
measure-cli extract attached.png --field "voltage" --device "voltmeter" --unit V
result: {"value": 0.4, "unit": "V"}
